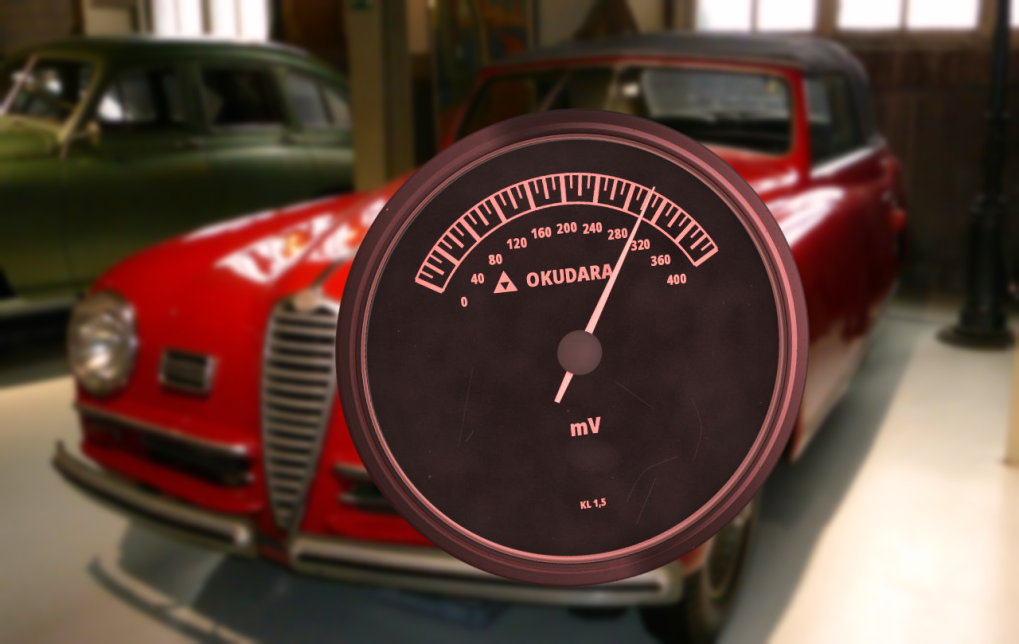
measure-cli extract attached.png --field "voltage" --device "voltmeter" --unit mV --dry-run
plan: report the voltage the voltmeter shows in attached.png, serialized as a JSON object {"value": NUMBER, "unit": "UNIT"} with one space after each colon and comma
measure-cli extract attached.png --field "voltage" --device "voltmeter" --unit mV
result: {"value": 300, "unit": "mV"}
